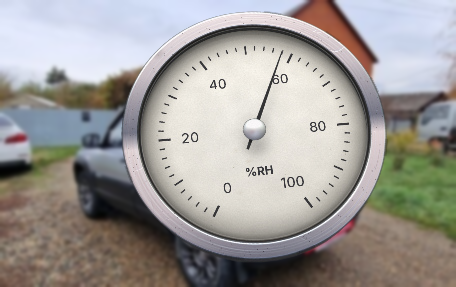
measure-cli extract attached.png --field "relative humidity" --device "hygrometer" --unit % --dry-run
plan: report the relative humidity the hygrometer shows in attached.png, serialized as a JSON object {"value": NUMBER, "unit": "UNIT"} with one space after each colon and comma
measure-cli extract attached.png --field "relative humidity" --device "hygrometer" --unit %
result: {"value": 58, "unit": "%"}
